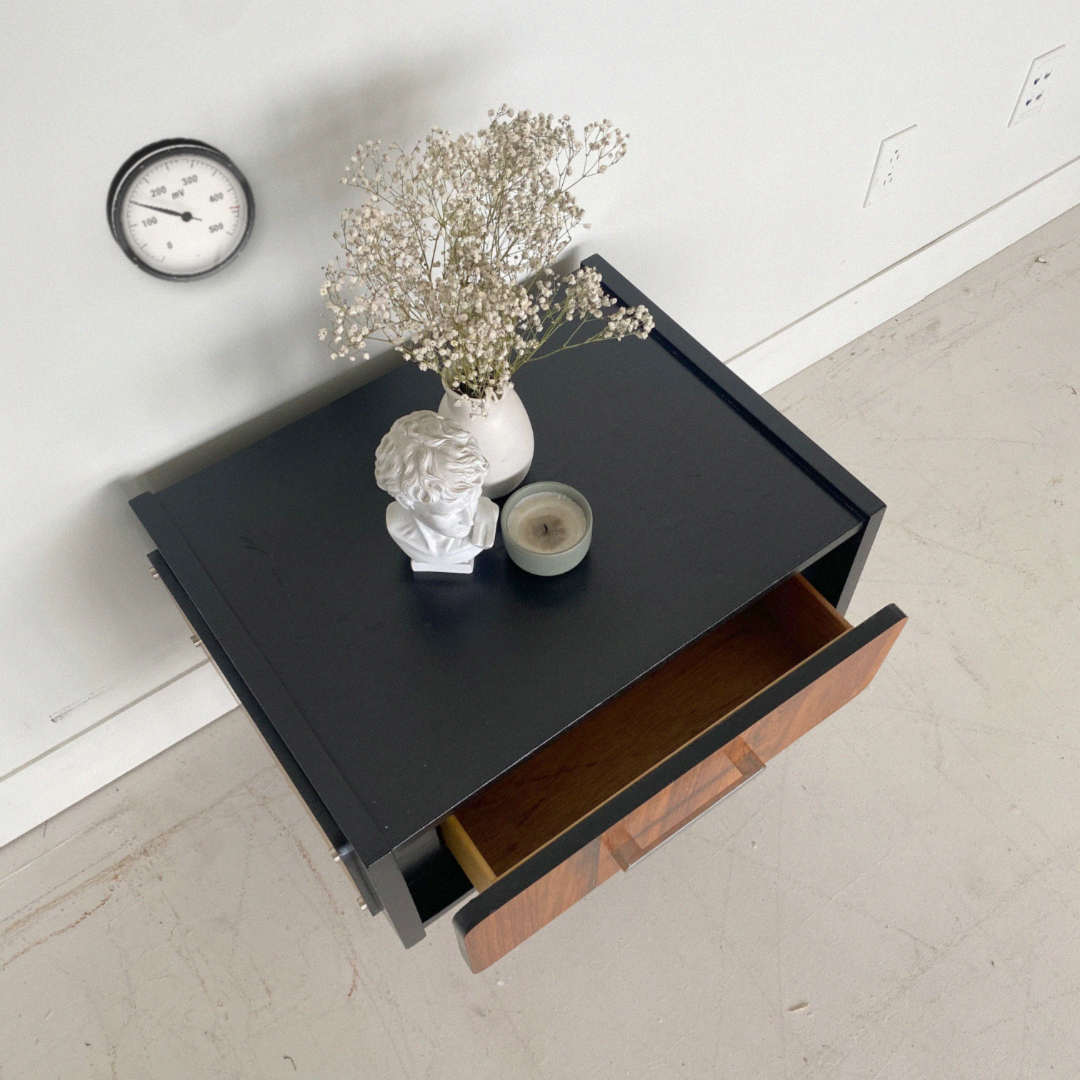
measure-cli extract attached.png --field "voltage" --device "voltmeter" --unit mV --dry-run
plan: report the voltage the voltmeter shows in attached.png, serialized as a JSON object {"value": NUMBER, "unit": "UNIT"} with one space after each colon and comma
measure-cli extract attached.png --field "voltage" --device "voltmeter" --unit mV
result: {"value": 150, "unit": "mV"}
